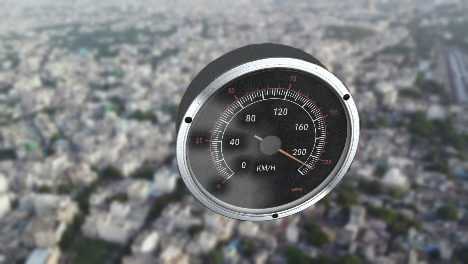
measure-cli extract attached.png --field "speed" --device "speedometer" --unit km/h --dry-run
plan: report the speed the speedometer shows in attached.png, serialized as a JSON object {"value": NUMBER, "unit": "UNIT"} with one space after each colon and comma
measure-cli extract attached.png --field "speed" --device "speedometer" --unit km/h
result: {"value": 210, "unit": "km/h"}
